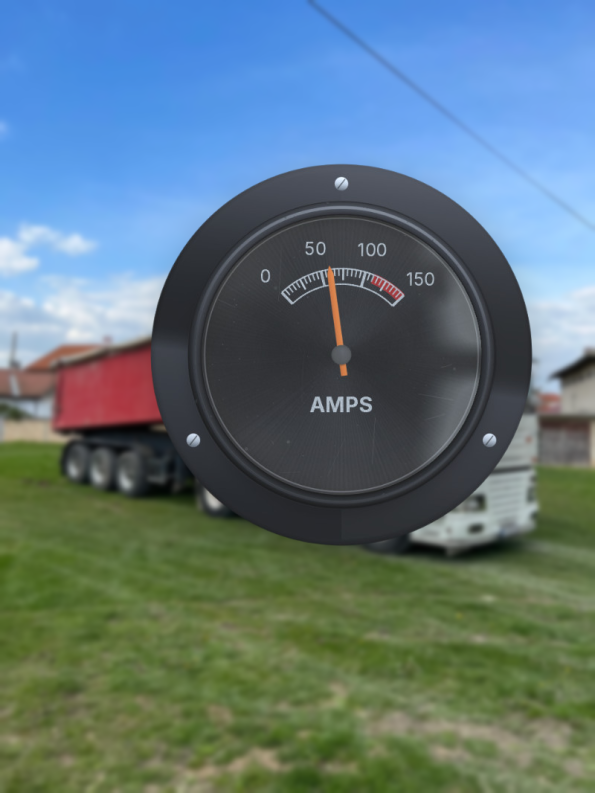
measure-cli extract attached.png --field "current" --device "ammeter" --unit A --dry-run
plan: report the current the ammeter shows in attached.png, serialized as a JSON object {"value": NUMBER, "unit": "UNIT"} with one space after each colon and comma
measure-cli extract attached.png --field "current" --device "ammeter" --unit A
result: {"value": 60, "unit": "A"}
